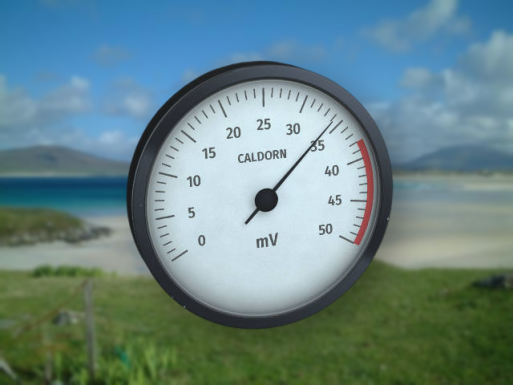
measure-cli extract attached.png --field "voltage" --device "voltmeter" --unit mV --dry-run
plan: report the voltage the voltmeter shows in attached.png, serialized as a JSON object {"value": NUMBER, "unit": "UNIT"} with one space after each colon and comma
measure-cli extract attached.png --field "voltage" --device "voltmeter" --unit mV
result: {"value": 34, "unit": "mV"}
